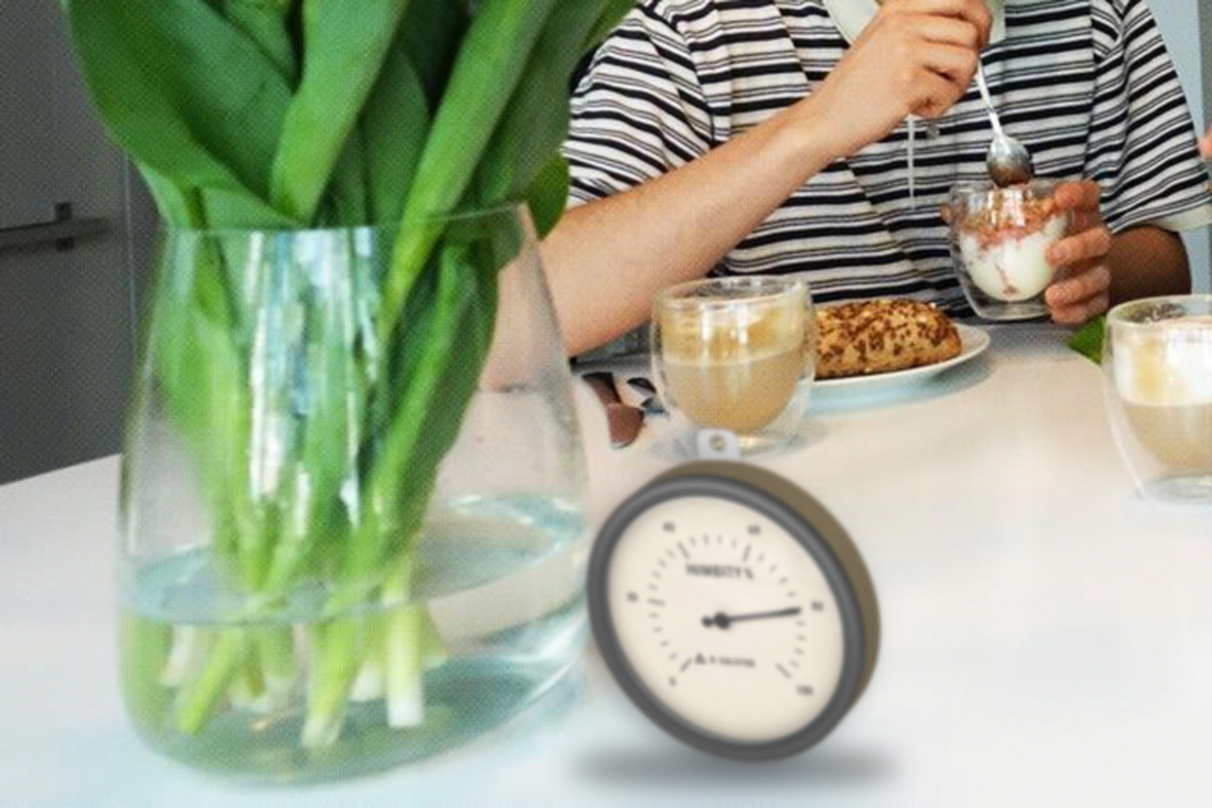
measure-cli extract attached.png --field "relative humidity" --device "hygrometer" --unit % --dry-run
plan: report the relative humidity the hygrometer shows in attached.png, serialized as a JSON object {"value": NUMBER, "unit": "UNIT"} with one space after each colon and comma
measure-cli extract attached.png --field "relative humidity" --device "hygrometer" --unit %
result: {"value": 80, "unit": "%"}
